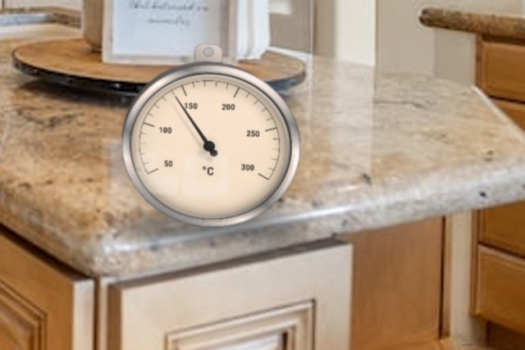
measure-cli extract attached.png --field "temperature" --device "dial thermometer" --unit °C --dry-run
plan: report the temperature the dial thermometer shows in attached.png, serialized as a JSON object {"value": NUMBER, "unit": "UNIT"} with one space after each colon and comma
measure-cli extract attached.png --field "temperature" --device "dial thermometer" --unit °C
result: {"value": 140, "unit": "°C"}
